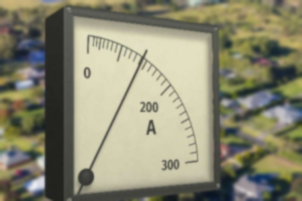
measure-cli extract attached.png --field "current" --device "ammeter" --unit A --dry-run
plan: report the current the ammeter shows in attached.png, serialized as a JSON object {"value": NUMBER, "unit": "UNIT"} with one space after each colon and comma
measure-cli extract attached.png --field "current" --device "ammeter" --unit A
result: {"value": 140, "unit": "A"}
